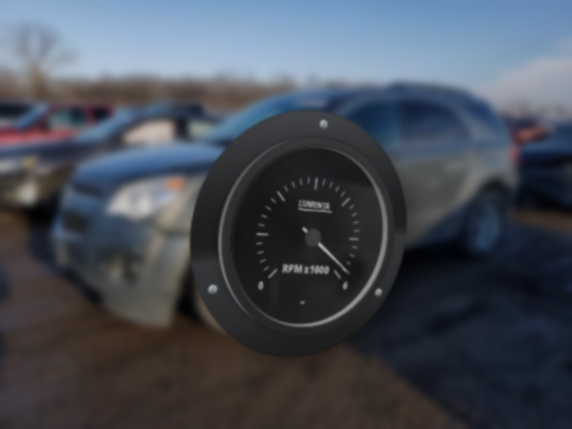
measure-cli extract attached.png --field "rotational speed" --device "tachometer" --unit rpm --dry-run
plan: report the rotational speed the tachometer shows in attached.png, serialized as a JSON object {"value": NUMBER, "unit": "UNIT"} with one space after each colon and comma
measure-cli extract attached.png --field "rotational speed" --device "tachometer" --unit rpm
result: {"value": 5800, "unit": "rpm"}
